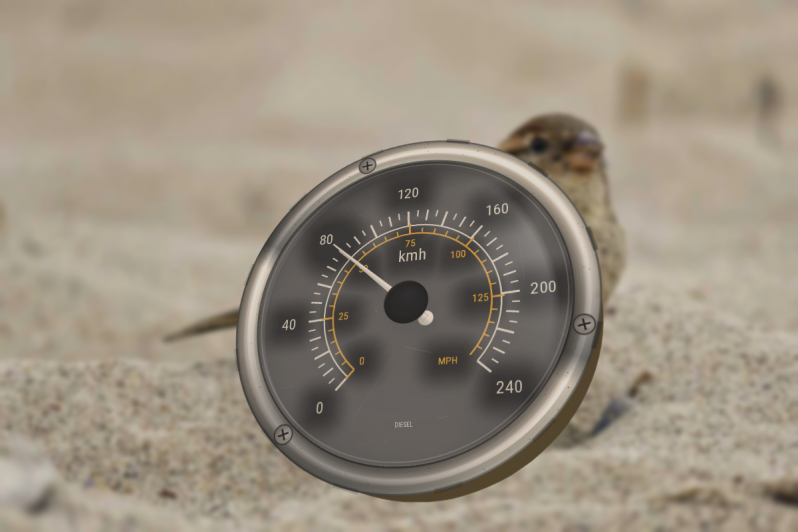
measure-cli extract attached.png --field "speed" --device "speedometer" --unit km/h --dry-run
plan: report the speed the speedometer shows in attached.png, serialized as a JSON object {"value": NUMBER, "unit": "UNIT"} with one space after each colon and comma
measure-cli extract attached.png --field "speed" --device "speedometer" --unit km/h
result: {"value": 80, "unit": "km/h"}
